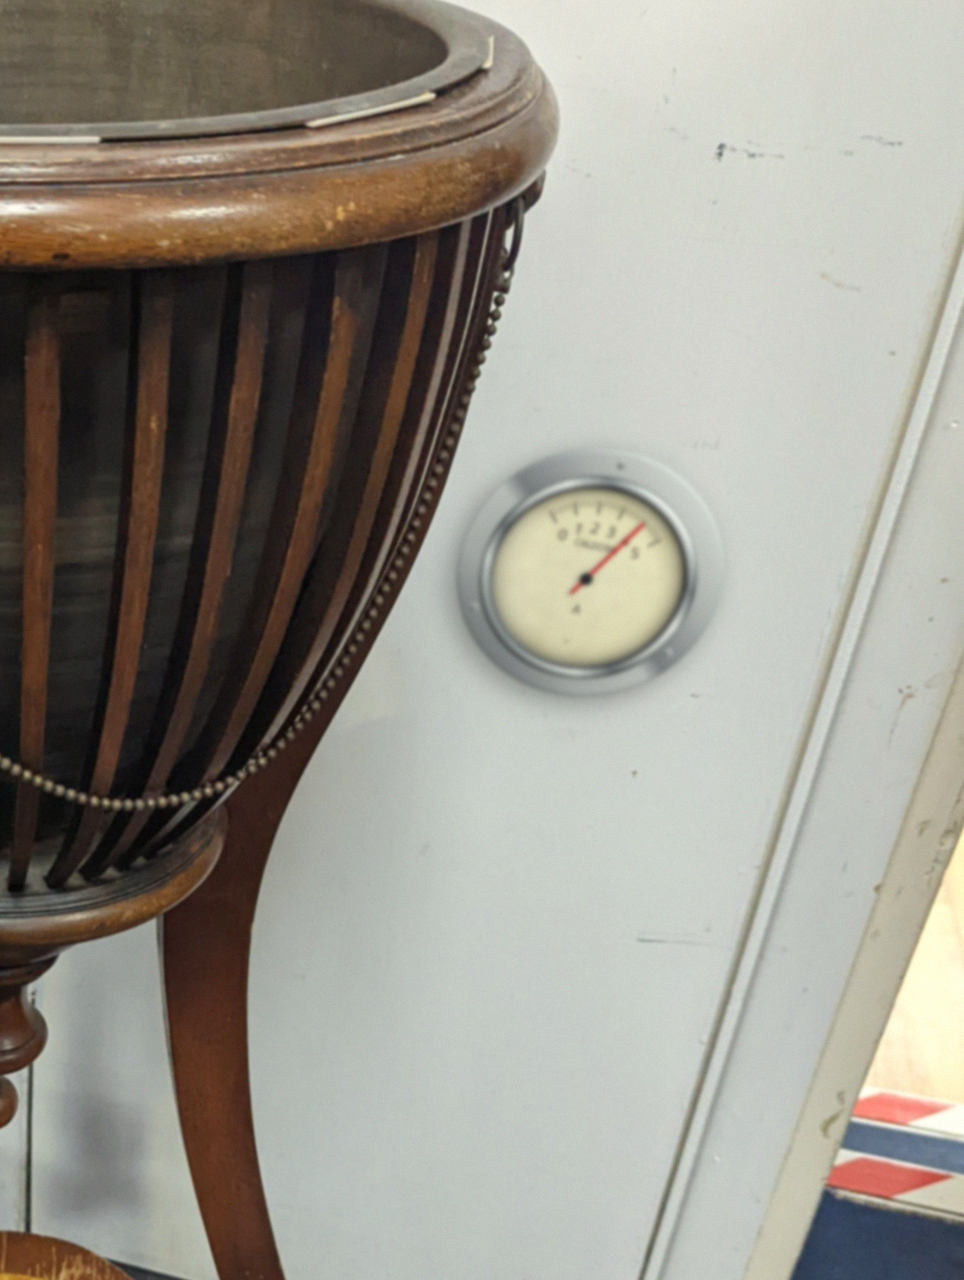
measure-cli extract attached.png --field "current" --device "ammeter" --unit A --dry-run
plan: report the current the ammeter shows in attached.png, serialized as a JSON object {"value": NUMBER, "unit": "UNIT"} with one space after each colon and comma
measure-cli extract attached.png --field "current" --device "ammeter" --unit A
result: {"value": 4, "unit": "A"}
